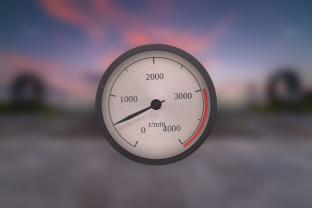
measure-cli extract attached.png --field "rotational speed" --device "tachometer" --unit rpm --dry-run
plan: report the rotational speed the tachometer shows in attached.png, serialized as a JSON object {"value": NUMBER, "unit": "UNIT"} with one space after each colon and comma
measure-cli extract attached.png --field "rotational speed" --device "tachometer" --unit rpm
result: {"value": 500, "unit": "rpm"}
